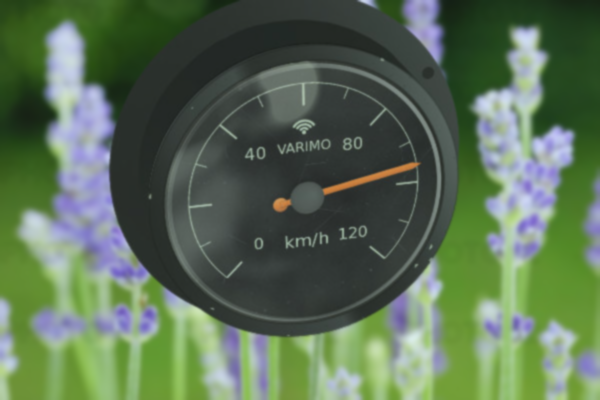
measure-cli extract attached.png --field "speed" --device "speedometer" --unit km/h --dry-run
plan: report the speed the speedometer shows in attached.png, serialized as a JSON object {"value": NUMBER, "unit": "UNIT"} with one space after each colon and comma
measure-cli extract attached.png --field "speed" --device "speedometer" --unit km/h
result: {"value": 95, "unit": "km/h"}
